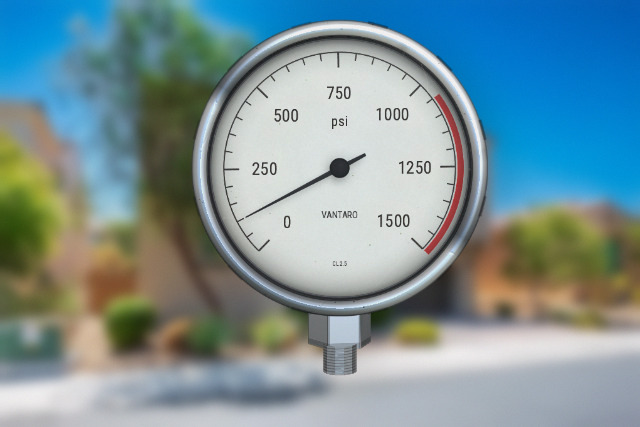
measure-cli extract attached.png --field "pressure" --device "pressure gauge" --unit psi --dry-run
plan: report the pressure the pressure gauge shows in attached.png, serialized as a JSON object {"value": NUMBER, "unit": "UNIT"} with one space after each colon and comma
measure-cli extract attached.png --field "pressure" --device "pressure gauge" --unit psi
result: {"value": 100, "unit": "psi"}
